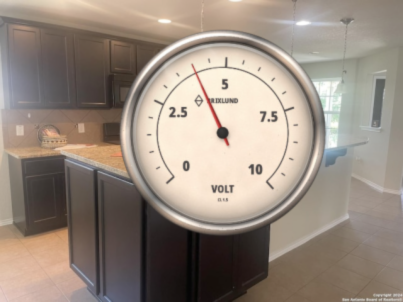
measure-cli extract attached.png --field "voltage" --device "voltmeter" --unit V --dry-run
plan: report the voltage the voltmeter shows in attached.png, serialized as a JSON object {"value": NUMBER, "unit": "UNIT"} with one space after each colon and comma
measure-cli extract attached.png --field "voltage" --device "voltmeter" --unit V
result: {"value": 4, "unit": "V"}
